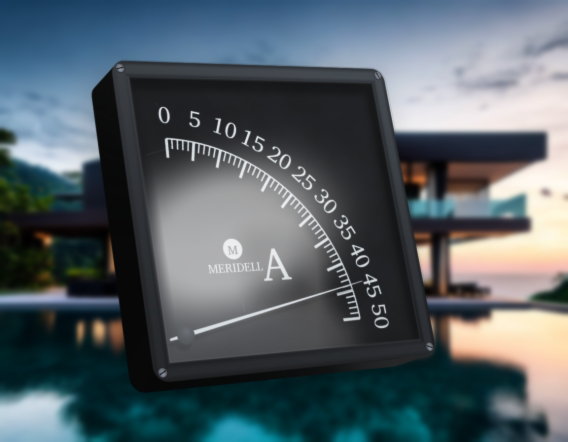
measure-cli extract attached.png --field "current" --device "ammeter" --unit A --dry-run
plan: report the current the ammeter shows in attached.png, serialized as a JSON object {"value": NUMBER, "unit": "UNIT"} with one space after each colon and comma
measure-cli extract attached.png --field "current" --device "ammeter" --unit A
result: {"value": 44, "unit": "A"}
